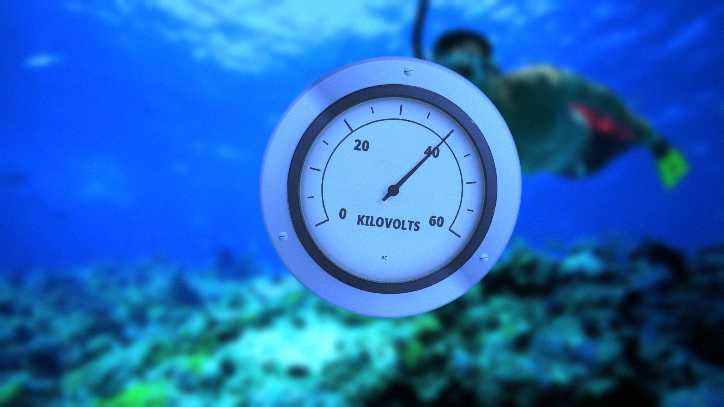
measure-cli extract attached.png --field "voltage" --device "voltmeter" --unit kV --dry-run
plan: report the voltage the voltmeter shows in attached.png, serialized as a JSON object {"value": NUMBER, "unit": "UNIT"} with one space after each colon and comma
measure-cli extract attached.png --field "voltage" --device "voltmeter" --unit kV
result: {"value": 40, "unit": "kV"}
